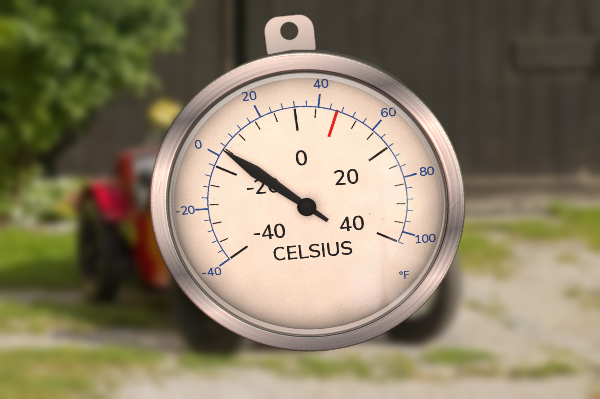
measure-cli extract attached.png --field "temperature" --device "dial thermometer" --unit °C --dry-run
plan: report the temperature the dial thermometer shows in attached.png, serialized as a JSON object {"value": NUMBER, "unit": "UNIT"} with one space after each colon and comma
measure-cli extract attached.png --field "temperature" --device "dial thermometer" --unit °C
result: {"value": -16, "unit": "°C"}
